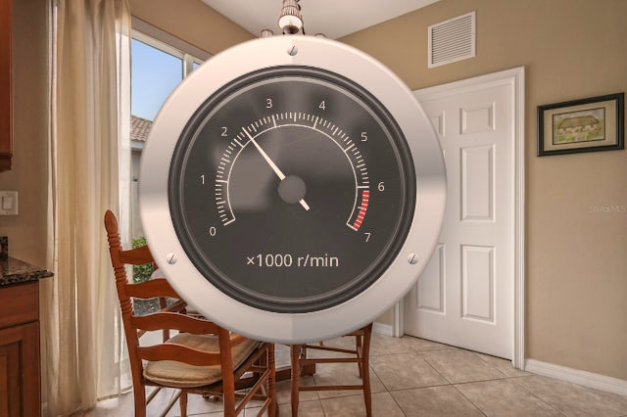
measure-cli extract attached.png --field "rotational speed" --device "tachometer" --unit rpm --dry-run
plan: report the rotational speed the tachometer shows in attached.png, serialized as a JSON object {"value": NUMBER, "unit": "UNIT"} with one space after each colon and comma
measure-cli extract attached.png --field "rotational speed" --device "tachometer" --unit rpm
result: {"value": 2300, "unit": "rpm"}
